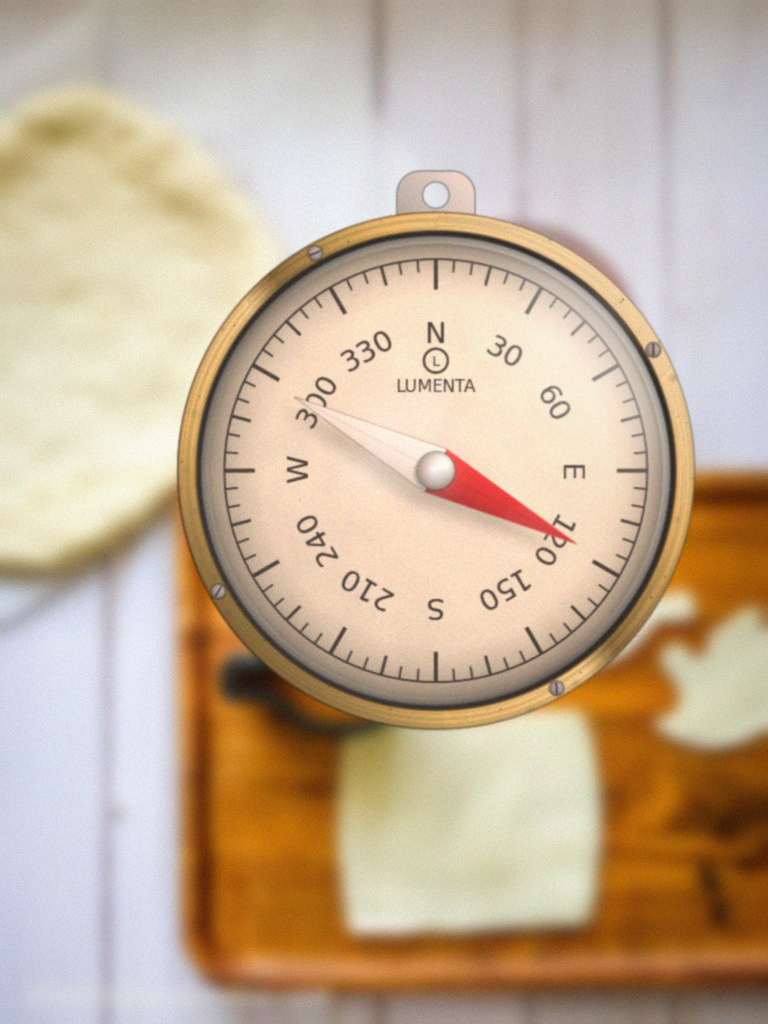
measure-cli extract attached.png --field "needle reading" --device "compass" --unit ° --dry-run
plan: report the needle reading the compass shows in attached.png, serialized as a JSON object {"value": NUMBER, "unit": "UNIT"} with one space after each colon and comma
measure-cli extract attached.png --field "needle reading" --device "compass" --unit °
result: {"value": 117.5, "unit": "°"}
